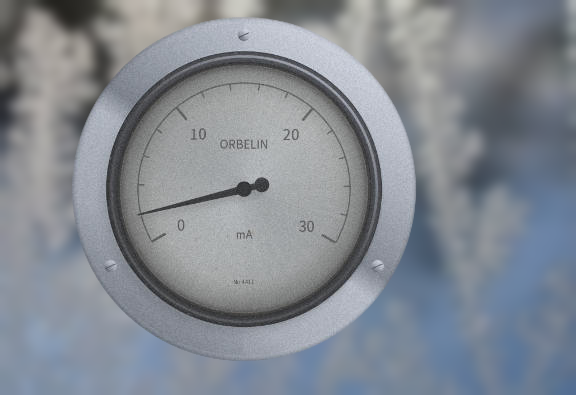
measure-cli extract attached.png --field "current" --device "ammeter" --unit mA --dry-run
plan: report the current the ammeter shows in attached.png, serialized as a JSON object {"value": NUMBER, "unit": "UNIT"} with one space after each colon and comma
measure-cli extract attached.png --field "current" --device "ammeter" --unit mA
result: {"value": 2, "unit": "mA"}
